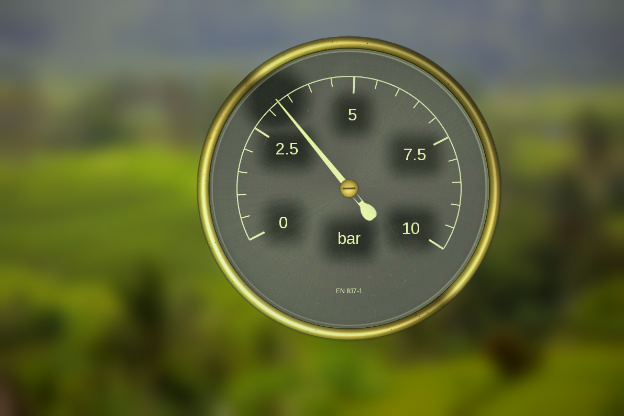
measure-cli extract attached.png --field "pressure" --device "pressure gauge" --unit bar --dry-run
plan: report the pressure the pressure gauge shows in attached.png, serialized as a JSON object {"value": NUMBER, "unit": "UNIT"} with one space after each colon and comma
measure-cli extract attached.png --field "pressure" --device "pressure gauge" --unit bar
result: {"value": 3.25, "unit": "bar"}
